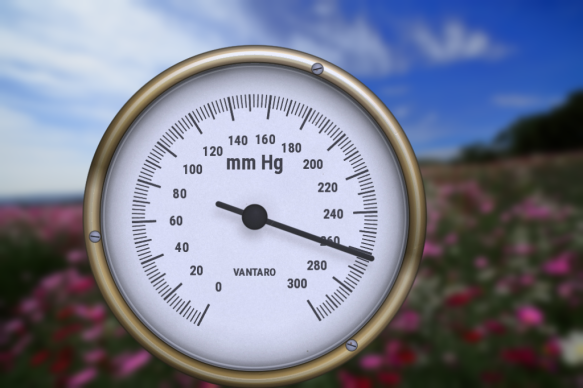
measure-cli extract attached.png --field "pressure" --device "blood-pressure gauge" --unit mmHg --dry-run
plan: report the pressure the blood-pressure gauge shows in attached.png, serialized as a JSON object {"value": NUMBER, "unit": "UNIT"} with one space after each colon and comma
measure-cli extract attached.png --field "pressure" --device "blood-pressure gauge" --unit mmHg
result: {"value": 262, "unit": "mmHg"}
